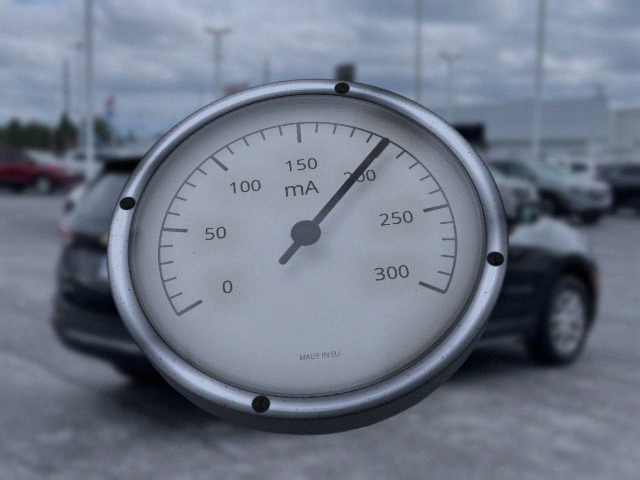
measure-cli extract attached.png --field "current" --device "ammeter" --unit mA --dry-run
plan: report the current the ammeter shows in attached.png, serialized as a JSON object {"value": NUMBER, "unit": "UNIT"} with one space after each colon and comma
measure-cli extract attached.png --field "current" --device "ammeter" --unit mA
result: {"value": 200, "unit": "mA"}
